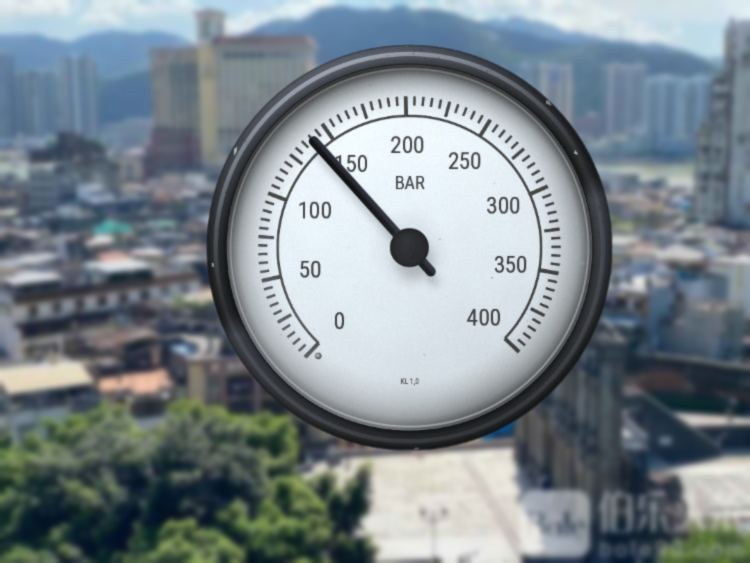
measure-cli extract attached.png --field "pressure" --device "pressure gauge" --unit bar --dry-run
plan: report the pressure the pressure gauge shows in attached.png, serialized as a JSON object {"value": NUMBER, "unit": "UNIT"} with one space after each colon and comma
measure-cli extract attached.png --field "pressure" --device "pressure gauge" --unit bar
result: {"value": 140, "unit": "bar"}
